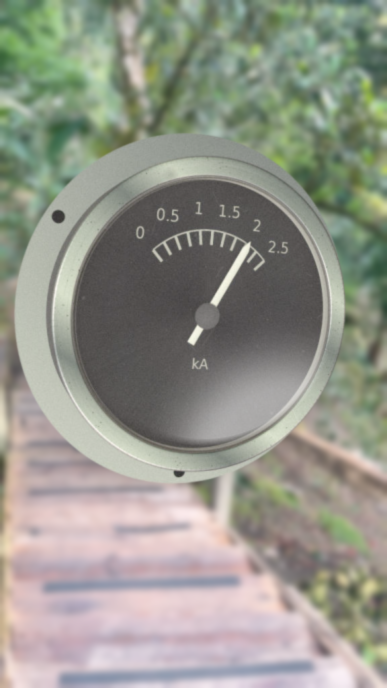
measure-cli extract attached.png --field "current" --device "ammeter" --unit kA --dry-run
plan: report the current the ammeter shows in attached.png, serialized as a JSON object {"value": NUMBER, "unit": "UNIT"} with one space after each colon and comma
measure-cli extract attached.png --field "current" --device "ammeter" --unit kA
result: {"value": 2, "unit": "kA"}
